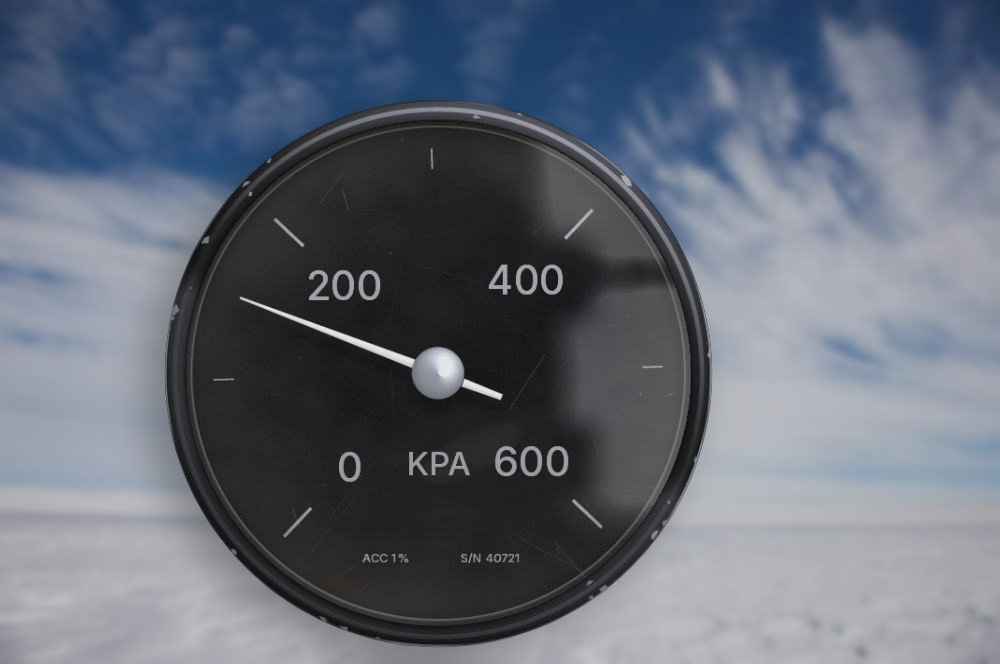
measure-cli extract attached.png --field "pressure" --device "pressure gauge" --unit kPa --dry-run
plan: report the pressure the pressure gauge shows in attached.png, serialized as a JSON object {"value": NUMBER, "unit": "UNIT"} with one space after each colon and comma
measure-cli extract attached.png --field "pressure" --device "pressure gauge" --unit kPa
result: {"value": 150, "unit": "kPa"}
